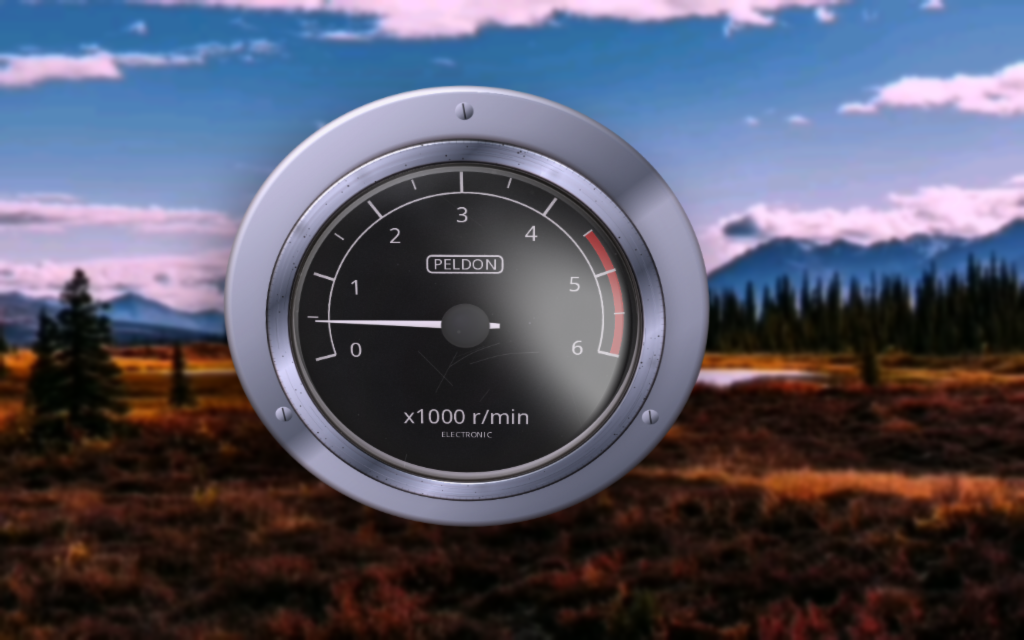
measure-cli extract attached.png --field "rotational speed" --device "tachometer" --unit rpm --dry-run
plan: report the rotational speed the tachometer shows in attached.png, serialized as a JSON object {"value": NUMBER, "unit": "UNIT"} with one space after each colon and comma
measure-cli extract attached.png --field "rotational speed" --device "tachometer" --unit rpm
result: {"value": 500, "unit": "rpm"}
